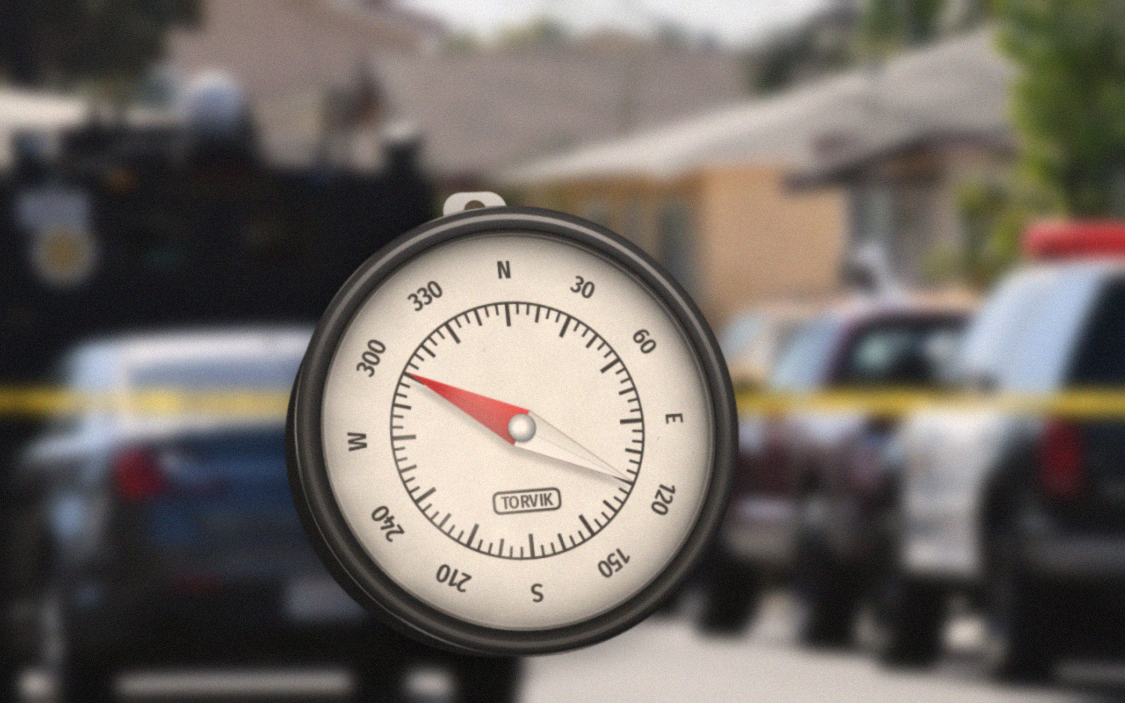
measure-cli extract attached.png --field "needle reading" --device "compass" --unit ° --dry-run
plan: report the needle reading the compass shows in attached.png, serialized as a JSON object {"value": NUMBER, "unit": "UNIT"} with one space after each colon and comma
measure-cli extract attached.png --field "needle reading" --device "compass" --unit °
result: {"value": 300, "unit": "°"}
